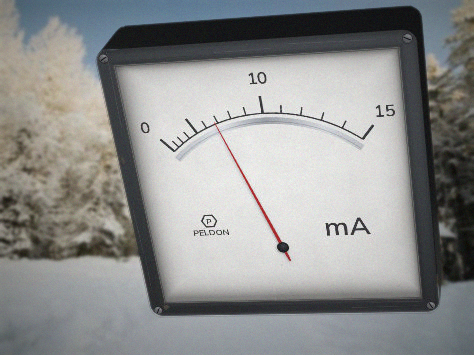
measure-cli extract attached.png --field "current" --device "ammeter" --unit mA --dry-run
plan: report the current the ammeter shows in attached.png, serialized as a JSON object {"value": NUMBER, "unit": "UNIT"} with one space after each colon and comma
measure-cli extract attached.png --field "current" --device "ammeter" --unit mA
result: {"value": 7, "unit": "mA"}
